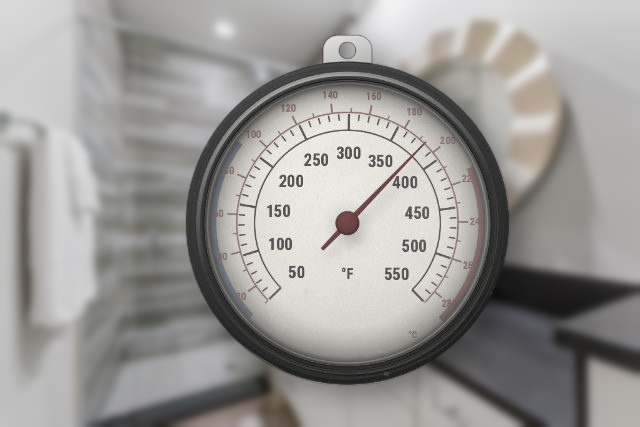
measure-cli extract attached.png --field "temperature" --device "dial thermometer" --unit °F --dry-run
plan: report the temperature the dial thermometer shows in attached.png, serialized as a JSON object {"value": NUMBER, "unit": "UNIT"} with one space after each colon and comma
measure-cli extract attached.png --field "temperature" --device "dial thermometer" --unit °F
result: {"value": 380, "unit": "°F"}
